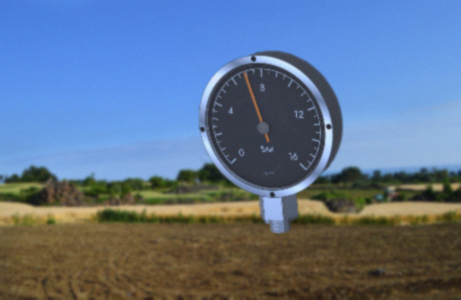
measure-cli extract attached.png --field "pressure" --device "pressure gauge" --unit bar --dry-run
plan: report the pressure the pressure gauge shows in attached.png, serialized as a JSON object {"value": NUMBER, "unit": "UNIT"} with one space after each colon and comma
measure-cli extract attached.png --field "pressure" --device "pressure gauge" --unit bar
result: {"value": 7, "unit": "bar"}
